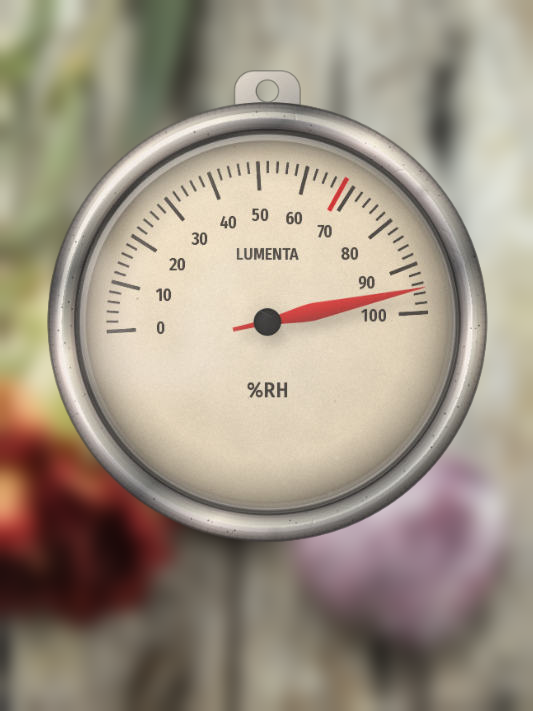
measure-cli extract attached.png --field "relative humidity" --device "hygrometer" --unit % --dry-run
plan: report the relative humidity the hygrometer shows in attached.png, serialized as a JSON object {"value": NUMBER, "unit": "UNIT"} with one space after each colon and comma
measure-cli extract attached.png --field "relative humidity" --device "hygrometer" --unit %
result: {"value": 95, "unit": "%"}
